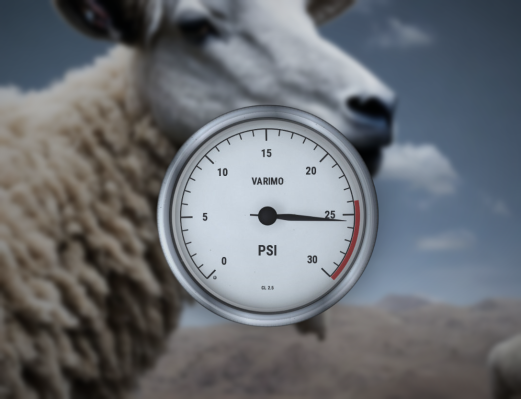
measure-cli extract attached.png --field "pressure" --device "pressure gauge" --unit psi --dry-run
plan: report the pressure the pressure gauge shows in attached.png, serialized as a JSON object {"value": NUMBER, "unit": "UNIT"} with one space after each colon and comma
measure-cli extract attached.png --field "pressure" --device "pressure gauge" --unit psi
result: {"value": 25.5, "unit": "psi"}
